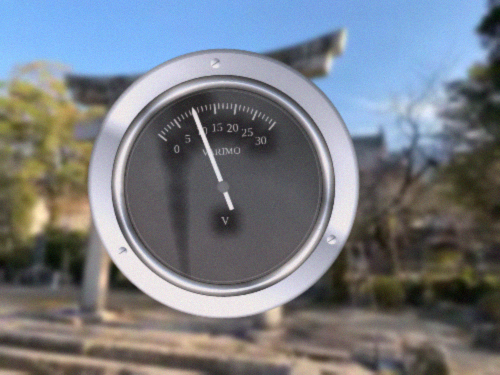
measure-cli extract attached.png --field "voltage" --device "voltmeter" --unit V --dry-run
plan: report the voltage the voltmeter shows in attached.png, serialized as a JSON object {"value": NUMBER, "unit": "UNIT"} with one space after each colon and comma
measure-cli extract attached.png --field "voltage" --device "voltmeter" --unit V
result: {"value": 10, "unit": "V"}
